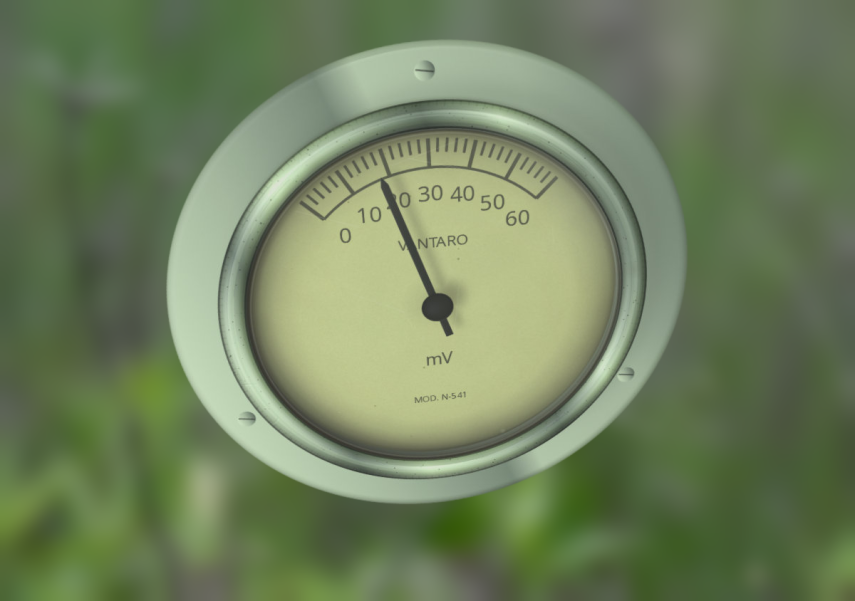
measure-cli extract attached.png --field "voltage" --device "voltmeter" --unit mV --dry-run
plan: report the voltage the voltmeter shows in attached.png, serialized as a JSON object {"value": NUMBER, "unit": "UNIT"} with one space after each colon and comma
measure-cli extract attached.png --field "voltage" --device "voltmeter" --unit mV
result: {"value": 18, "unit": "mV"}
